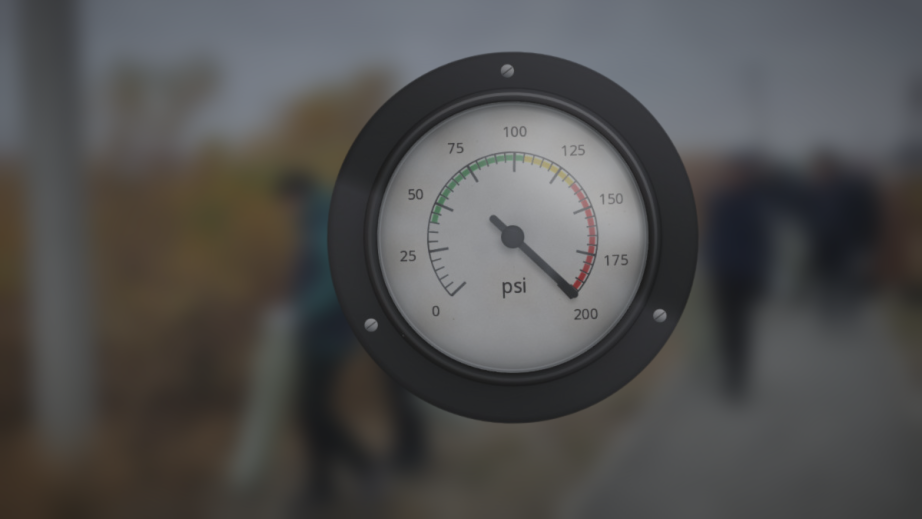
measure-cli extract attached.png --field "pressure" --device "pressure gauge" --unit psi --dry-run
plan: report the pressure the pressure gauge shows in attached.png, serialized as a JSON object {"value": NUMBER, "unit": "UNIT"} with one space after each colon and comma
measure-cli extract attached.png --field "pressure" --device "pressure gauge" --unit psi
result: {"value": 197.5, "unit": "psi"}
